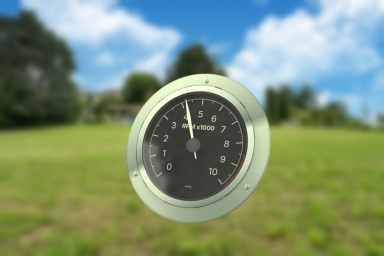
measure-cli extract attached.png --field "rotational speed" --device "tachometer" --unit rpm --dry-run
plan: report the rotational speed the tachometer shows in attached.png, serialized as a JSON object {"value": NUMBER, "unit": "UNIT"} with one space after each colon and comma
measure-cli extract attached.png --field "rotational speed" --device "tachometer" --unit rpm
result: {"value": 4250, "unit": "rpm"}
